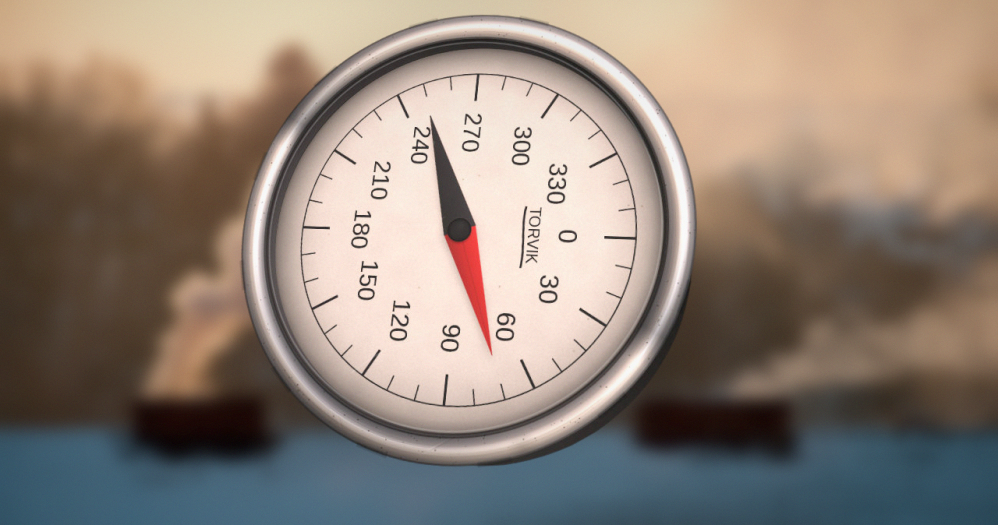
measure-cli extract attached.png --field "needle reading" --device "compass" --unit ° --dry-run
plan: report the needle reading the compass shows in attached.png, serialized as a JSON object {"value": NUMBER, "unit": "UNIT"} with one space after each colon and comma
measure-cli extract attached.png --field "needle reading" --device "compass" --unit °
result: {"value": 70, "unit": "°"}
